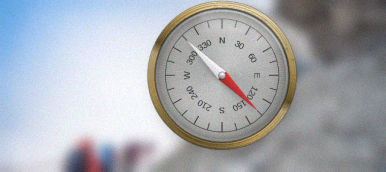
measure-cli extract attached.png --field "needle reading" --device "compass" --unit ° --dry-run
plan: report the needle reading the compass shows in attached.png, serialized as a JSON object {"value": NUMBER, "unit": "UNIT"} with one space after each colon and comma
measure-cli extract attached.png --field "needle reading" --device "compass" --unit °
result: {"value": 135, "unit": "°"}
